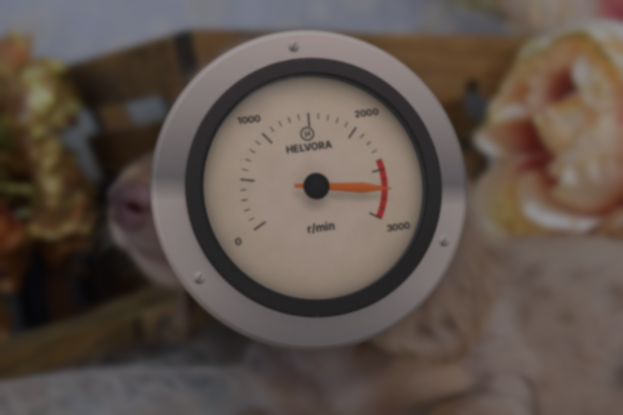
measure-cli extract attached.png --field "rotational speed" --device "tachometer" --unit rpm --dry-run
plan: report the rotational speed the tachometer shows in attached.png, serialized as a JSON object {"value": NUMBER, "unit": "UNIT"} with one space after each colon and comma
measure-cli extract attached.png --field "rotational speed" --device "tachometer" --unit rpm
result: {"value": 2700, "unit": "rpm"}
